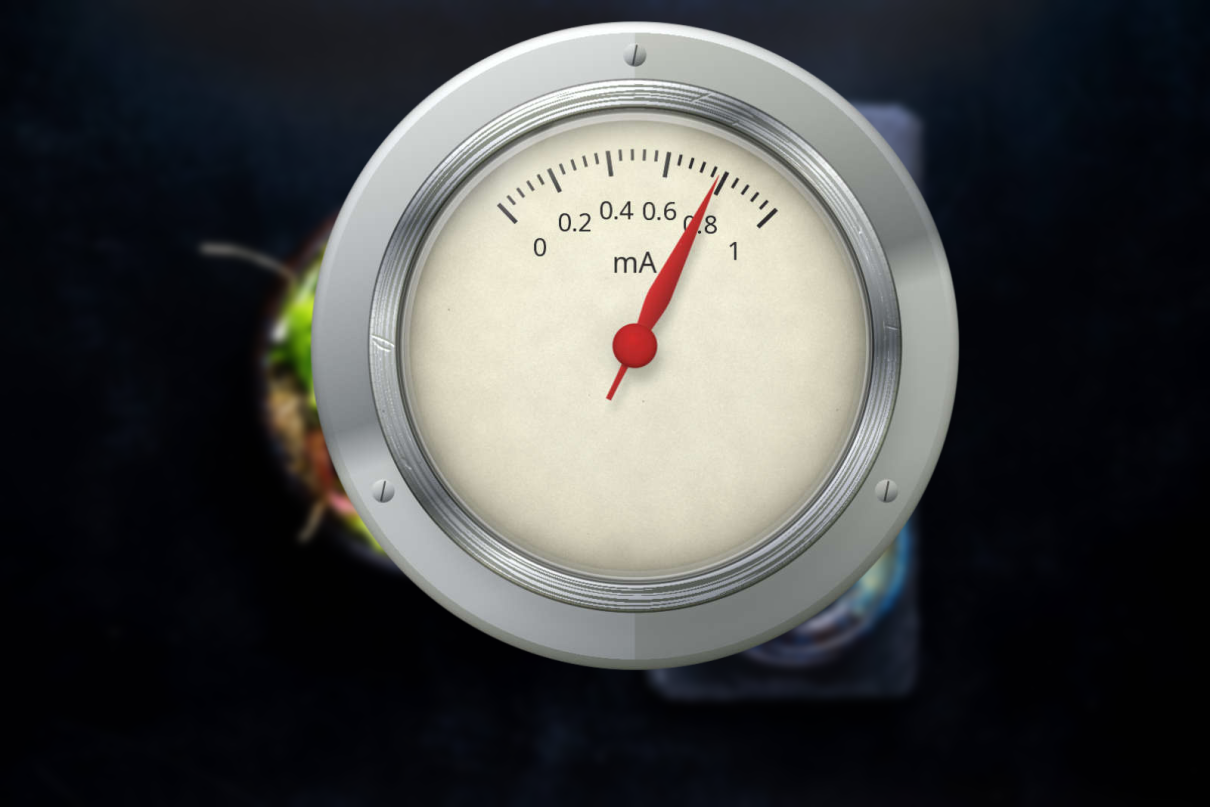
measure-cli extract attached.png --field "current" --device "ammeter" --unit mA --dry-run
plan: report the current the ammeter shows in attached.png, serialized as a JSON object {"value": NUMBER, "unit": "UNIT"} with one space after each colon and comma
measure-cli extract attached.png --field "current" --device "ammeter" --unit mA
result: {"value": 0.78, "unit": "mA"}
